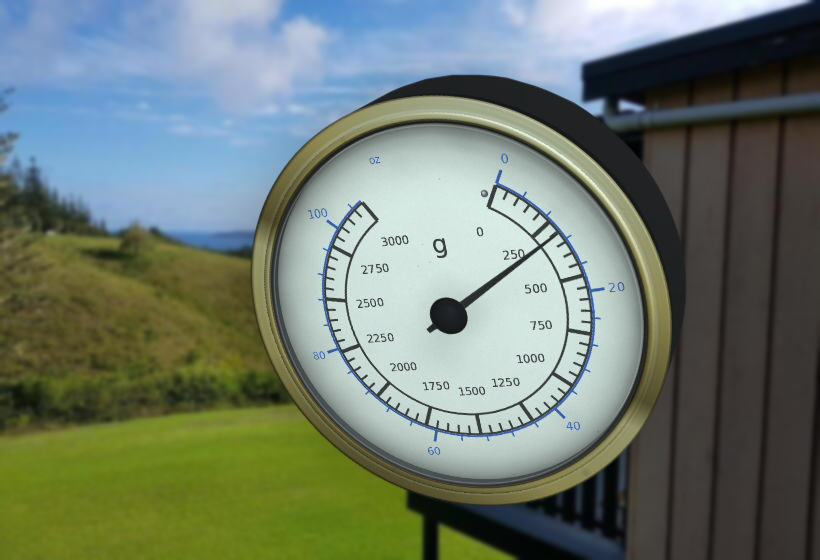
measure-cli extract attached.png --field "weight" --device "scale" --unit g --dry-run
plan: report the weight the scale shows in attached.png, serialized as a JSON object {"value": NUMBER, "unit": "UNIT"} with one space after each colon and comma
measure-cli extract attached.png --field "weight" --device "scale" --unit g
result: {"value": 300, "unit": "g"}
